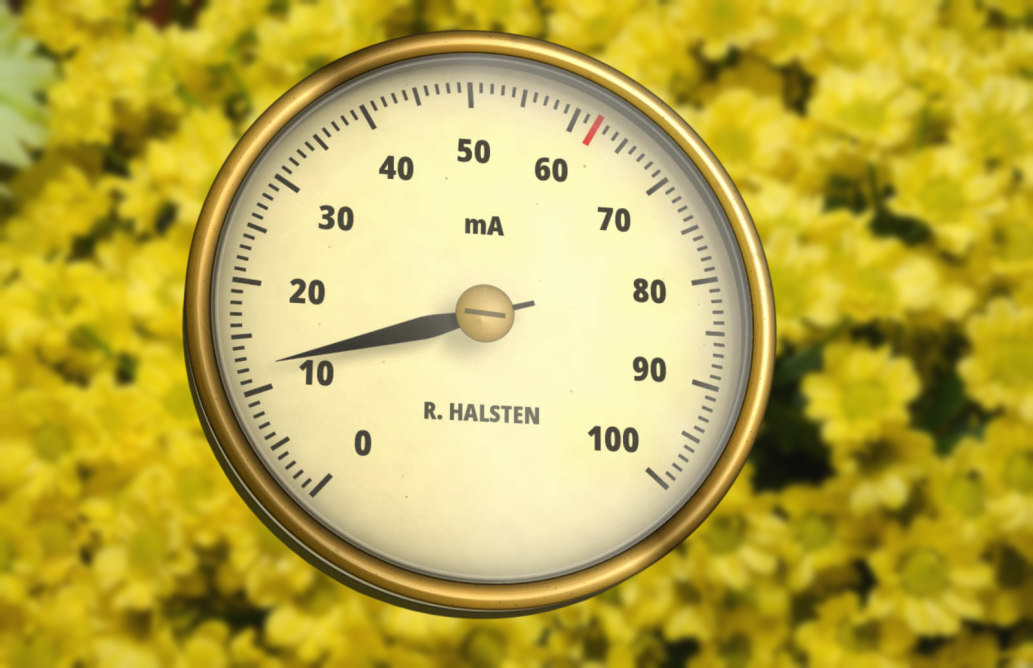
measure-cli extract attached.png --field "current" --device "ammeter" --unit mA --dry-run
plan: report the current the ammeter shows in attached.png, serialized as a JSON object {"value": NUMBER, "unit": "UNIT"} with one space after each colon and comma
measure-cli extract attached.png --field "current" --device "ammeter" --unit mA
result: {"value": 12, "unit": "mA"}
